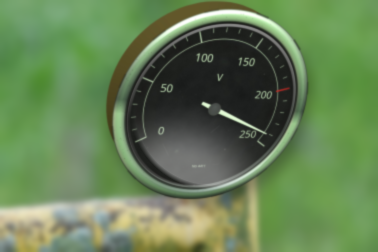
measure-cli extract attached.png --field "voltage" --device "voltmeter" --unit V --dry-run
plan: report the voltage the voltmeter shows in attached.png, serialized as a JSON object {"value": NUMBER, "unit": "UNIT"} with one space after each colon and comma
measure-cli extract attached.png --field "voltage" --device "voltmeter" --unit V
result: {"value": 240, "unit": "V"}
